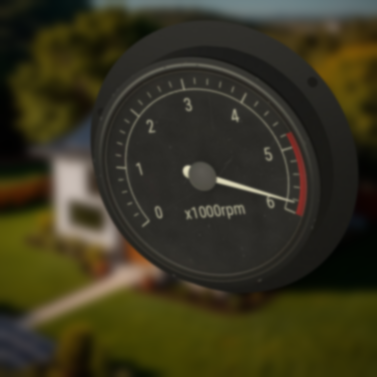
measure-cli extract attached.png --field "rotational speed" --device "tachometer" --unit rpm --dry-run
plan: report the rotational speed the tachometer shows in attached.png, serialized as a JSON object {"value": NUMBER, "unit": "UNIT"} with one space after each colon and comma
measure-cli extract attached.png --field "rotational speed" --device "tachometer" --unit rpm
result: {"value": 5800, "unit": "rpm"}
